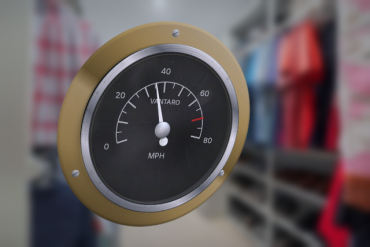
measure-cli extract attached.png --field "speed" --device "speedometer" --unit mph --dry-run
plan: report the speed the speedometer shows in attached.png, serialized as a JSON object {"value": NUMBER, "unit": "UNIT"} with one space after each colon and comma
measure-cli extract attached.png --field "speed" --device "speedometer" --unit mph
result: {"value": 35, "unit": "mph"}
